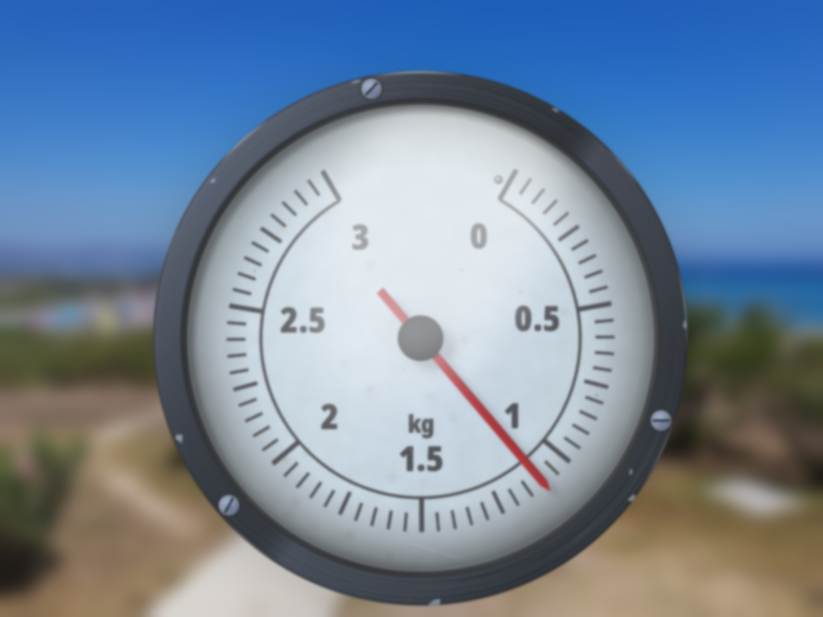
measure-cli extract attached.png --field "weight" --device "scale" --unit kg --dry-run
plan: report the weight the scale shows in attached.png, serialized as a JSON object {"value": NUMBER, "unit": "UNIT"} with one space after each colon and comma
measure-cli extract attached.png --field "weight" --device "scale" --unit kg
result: {"value": 1.1, "unit": "kg"}
